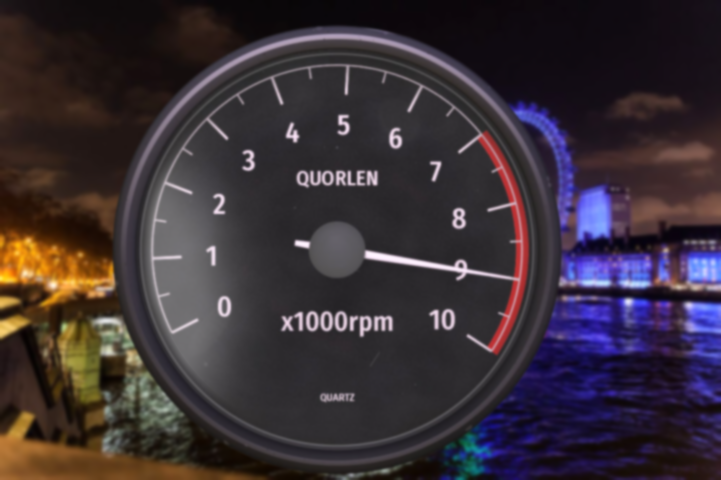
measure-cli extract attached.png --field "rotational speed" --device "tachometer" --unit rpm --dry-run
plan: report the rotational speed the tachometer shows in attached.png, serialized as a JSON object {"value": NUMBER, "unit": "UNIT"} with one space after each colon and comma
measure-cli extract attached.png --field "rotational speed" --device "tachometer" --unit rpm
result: {"value": 9000, "unit": "rpm"}
